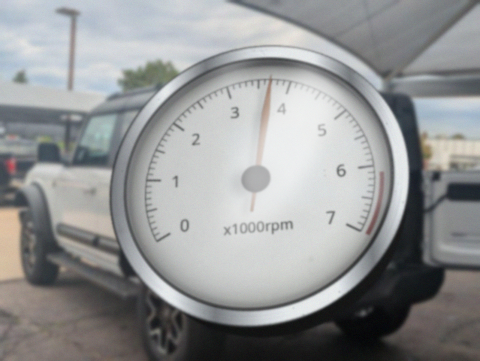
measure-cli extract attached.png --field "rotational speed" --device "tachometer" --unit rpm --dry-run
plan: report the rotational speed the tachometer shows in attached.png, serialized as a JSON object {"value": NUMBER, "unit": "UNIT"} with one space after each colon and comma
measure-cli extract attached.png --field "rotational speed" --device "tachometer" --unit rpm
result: {"value": 3700, "unit": "rpm"}
